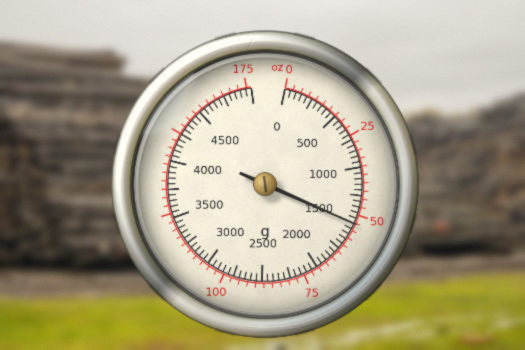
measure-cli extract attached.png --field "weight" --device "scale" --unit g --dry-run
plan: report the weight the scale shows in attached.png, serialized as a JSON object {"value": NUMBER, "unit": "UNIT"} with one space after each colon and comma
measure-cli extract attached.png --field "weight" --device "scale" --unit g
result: {"value": 1500, "unit": "g"}
